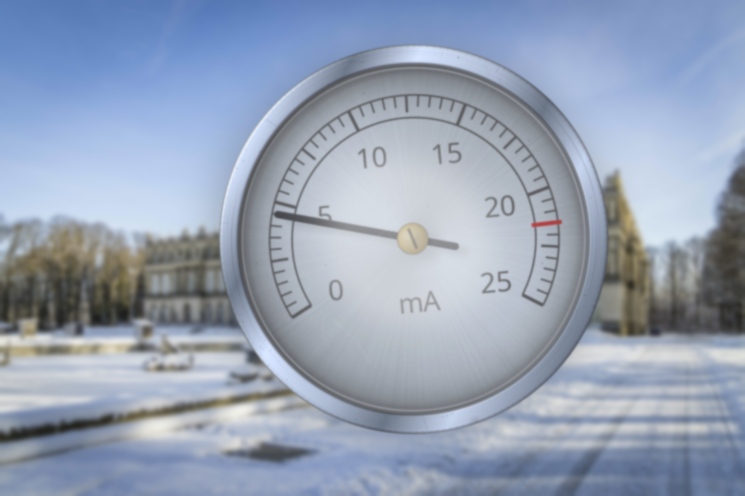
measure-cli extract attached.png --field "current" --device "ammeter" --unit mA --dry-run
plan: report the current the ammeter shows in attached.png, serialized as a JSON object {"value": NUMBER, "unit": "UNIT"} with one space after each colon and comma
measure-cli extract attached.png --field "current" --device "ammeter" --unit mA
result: {"value": 4.5, "unit": "mA"}
